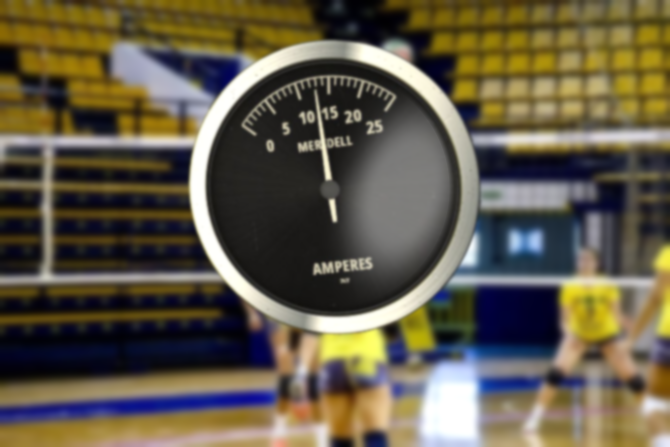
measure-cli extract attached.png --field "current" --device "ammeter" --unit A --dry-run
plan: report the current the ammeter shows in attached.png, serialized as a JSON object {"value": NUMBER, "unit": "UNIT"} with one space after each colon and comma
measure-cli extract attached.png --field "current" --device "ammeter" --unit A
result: {"value": 13, "unit": "A"}
